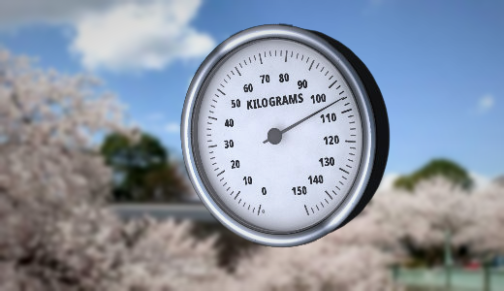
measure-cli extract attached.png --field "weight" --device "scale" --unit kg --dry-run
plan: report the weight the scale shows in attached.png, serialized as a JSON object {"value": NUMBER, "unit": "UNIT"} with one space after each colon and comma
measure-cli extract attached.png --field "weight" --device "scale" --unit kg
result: {"value": 106, "unit": "kg"}
